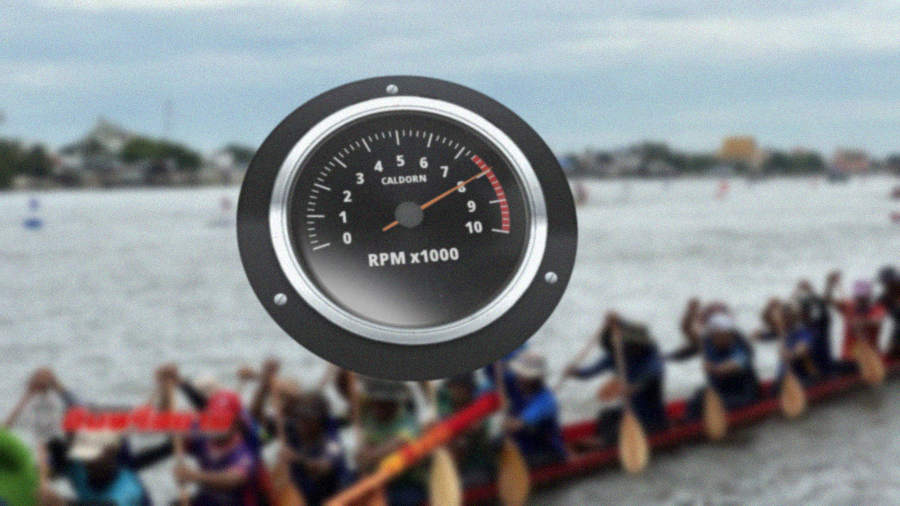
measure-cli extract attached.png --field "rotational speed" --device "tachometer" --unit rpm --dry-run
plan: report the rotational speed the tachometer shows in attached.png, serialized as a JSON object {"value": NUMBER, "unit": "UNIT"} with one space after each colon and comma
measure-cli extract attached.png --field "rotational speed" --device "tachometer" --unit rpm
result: {"value": 8000, "unit": "rpm"}
